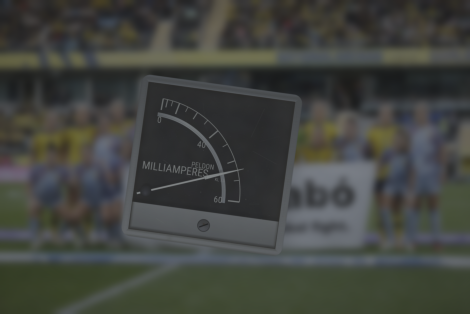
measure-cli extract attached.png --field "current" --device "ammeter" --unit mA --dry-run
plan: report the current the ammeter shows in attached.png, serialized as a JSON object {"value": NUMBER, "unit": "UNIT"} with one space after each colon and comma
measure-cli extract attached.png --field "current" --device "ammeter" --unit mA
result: {"value": 52.5, "unit": "mA"}
